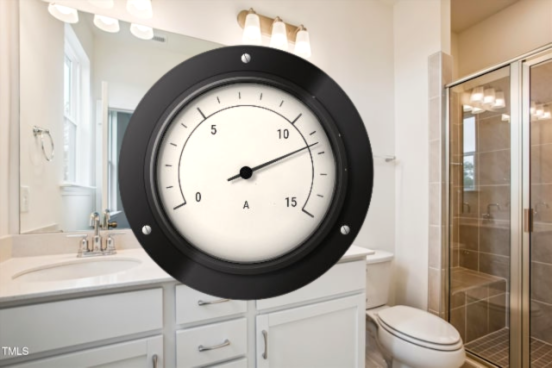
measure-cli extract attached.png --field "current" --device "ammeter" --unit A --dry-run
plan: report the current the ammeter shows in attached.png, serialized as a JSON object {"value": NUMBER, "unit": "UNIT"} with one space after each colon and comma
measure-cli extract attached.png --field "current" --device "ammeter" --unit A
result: {"value": 11.5, "unit": "A"}
